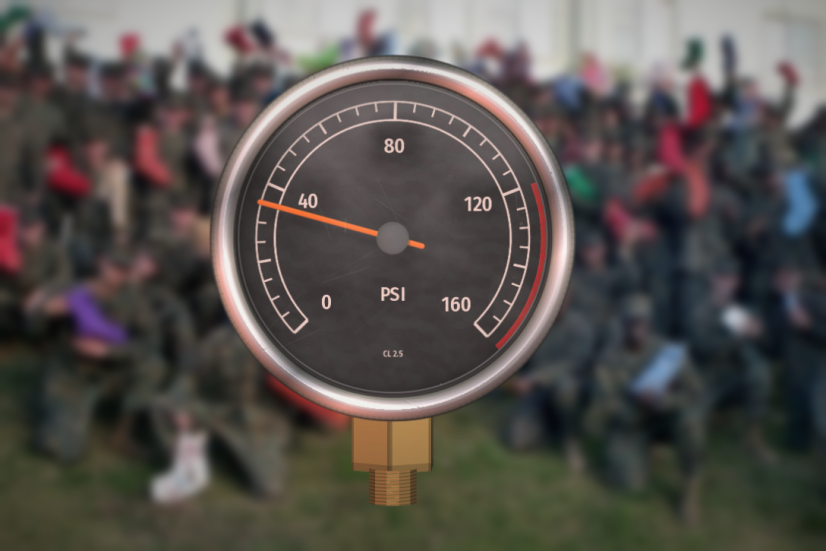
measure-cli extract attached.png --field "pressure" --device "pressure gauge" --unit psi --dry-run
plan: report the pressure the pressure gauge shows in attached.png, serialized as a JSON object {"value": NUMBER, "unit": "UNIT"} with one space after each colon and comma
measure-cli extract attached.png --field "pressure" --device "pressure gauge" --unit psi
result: {"value": 35, "unit": "psi"}
